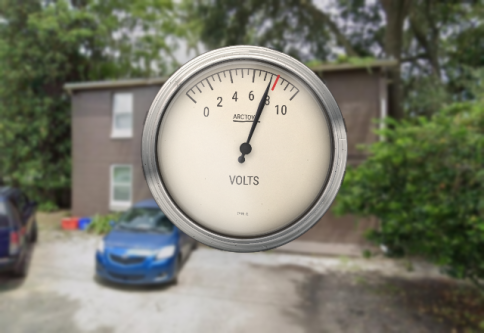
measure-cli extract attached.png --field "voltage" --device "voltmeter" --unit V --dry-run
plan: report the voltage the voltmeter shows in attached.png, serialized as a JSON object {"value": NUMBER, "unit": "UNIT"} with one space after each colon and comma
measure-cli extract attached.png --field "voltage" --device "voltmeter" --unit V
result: {"value": 7.5, "unit": "V"}
